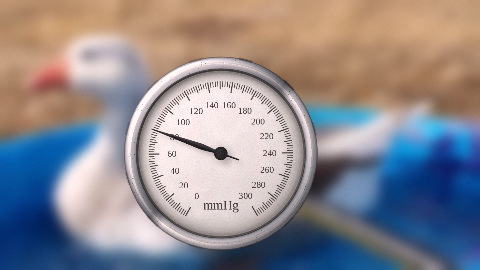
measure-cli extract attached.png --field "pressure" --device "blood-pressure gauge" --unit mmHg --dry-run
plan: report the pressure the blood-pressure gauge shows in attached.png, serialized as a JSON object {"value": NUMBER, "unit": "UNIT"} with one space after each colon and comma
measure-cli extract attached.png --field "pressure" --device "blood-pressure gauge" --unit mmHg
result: {"value": 80, "unit": "mmHg"}
